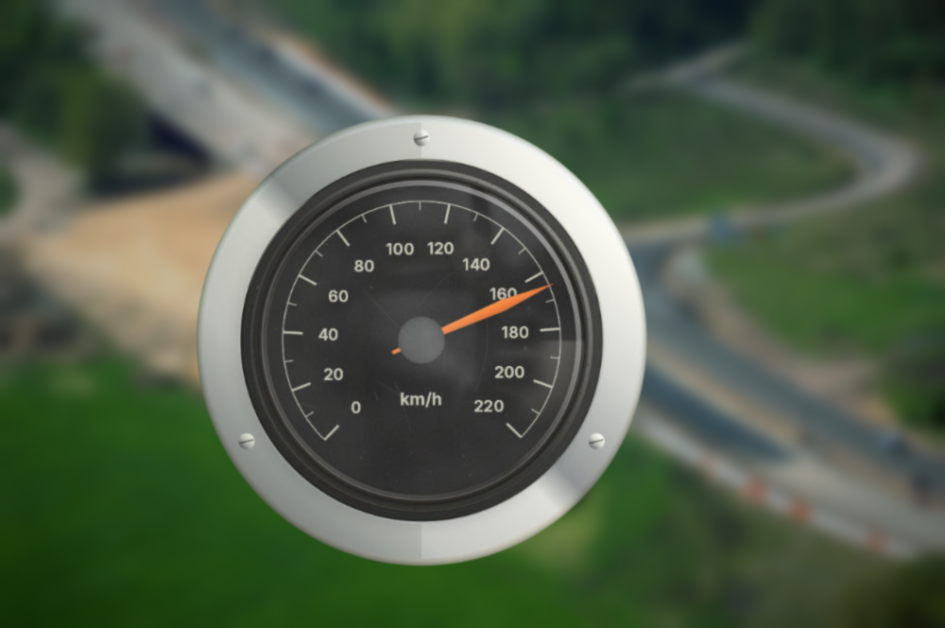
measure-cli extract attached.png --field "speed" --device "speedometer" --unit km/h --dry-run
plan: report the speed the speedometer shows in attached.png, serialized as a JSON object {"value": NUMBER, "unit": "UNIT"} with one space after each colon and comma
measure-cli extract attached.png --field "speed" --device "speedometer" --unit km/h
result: {"value": 165, "unit": "km/h"}
